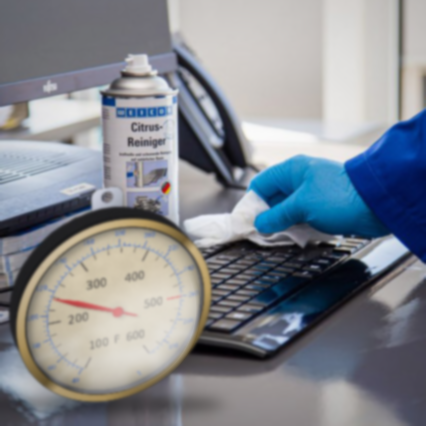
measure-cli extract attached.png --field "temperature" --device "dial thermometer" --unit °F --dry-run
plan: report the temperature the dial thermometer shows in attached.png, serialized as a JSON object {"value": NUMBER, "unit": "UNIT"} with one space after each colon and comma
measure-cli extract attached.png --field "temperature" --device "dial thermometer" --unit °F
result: {"value": 240, "unit": "°F"}
